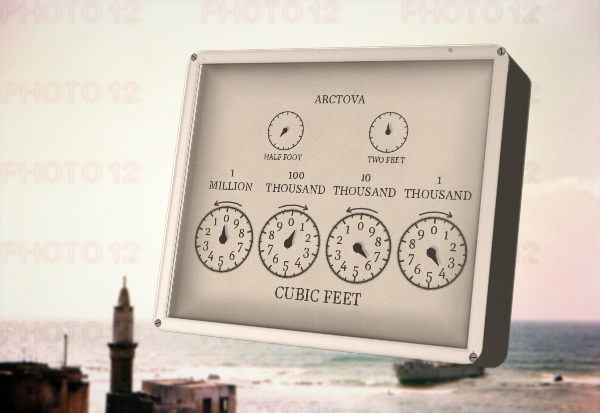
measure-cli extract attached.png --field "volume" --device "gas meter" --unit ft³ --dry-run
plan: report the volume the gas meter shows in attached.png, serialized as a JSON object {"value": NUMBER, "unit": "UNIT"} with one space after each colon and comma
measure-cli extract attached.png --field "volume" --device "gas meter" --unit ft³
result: {"value": 6400, "unit": "ft³"}
